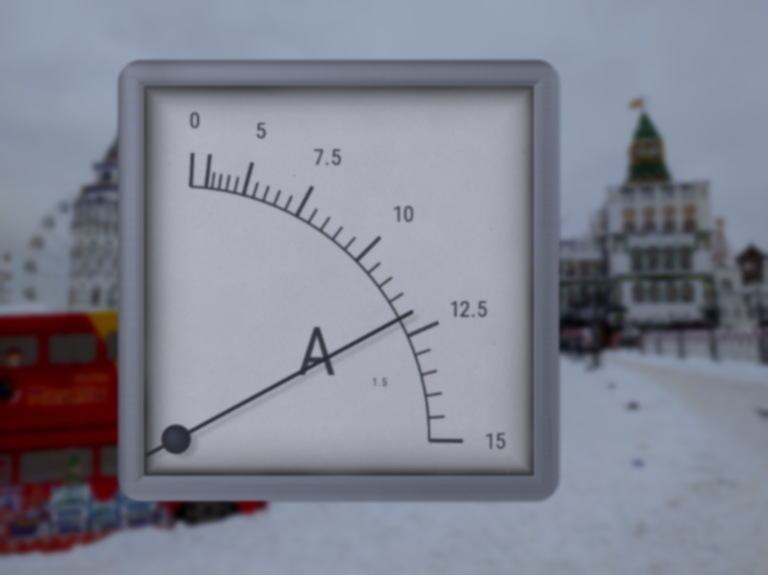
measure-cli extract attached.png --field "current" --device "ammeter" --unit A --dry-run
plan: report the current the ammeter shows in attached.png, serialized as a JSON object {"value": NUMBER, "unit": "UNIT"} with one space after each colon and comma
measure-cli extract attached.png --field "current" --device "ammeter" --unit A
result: {"value": 12, "unit": "A"}
